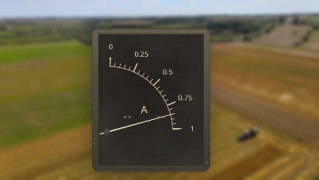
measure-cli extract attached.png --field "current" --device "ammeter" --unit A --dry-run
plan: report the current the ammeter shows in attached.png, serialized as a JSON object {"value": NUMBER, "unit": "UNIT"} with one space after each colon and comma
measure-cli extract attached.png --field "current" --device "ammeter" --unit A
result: {"value": 0.85, "unit": "A"}
